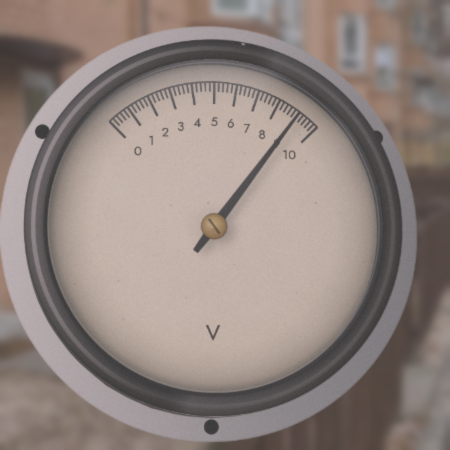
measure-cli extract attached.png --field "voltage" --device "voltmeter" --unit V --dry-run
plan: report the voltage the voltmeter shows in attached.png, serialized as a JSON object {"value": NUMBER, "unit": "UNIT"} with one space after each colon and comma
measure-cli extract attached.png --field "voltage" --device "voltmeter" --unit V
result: {"value": 9, "unit": "V"}
